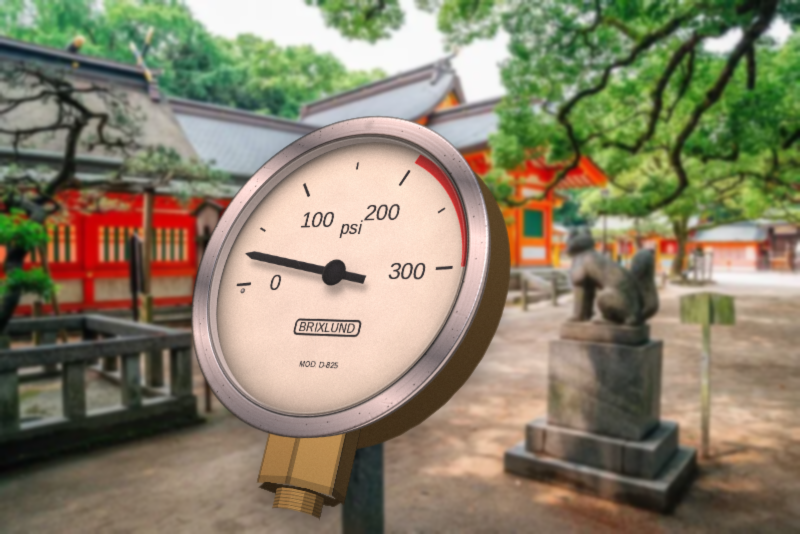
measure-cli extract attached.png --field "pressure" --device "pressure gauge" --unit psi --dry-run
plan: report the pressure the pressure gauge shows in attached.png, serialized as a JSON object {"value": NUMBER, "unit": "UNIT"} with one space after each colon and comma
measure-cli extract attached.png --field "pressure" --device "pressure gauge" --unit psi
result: {"value": 25, "unit": "psi"}
